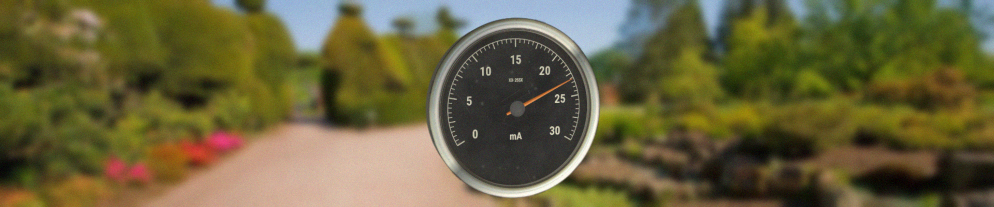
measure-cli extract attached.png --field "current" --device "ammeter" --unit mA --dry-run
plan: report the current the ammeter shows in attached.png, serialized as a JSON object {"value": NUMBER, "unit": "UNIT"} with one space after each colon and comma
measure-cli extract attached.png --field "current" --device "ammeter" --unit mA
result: {"value": 23, "unit": "mA"}
